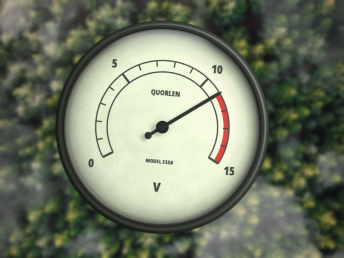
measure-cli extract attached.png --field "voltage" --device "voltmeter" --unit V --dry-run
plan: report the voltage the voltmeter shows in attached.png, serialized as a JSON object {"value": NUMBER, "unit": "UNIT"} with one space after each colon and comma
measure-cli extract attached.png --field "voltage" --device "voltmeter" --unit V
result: {"value": 11, "unit": "V"}
